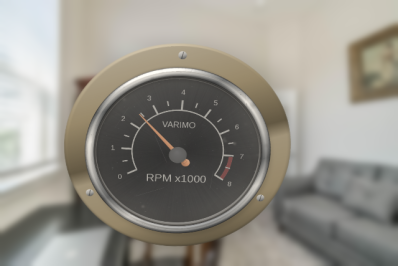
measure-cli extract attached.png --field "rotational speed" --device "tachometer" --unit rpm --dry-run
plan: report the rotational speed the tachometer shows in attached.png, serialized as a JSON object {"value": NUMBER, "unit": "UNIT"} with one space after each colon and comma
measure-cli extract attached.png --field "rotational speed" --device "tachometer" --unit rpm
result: {"value": 2500, "unit": "rpm"}
